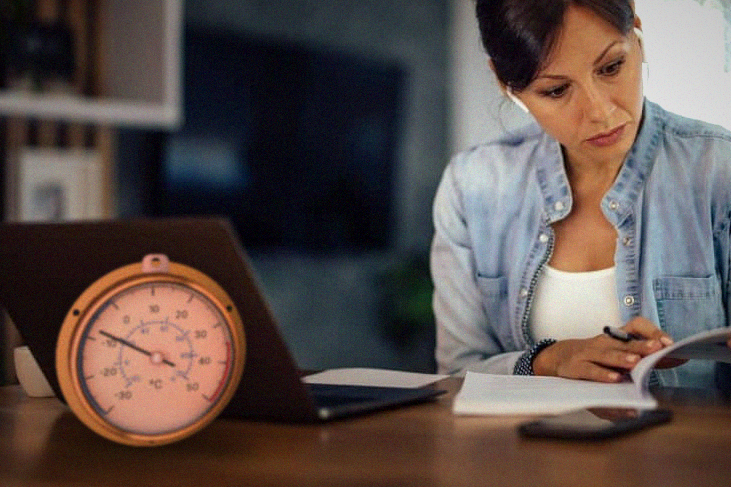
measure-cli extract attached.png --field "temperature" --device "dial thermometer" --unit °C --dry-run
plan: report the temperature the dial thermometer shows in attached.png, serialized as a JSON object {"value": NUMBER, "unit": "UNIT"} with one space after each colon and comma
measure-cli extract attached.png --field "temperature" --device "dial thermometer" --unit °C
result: {"value": -7.5, "unit": "°C"}
